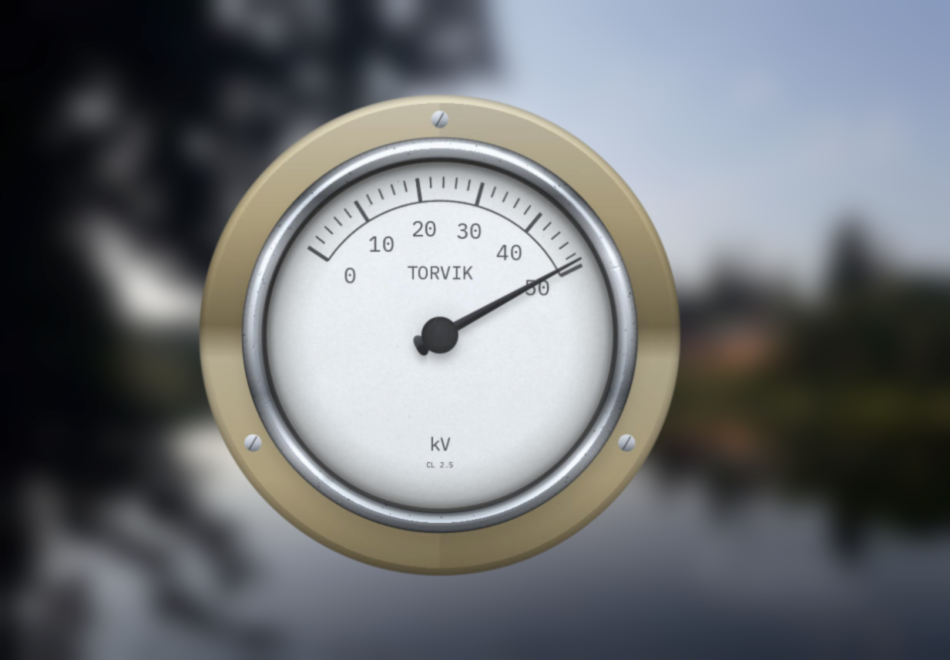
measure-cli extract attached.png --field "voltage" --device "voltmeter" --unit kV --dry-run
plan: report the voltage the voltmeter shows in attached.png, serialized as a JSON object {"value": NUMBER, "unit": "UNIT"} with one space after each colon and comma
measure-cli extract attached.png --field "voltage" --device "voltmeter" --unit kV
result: {"value": 49, "unit": "kV"}
